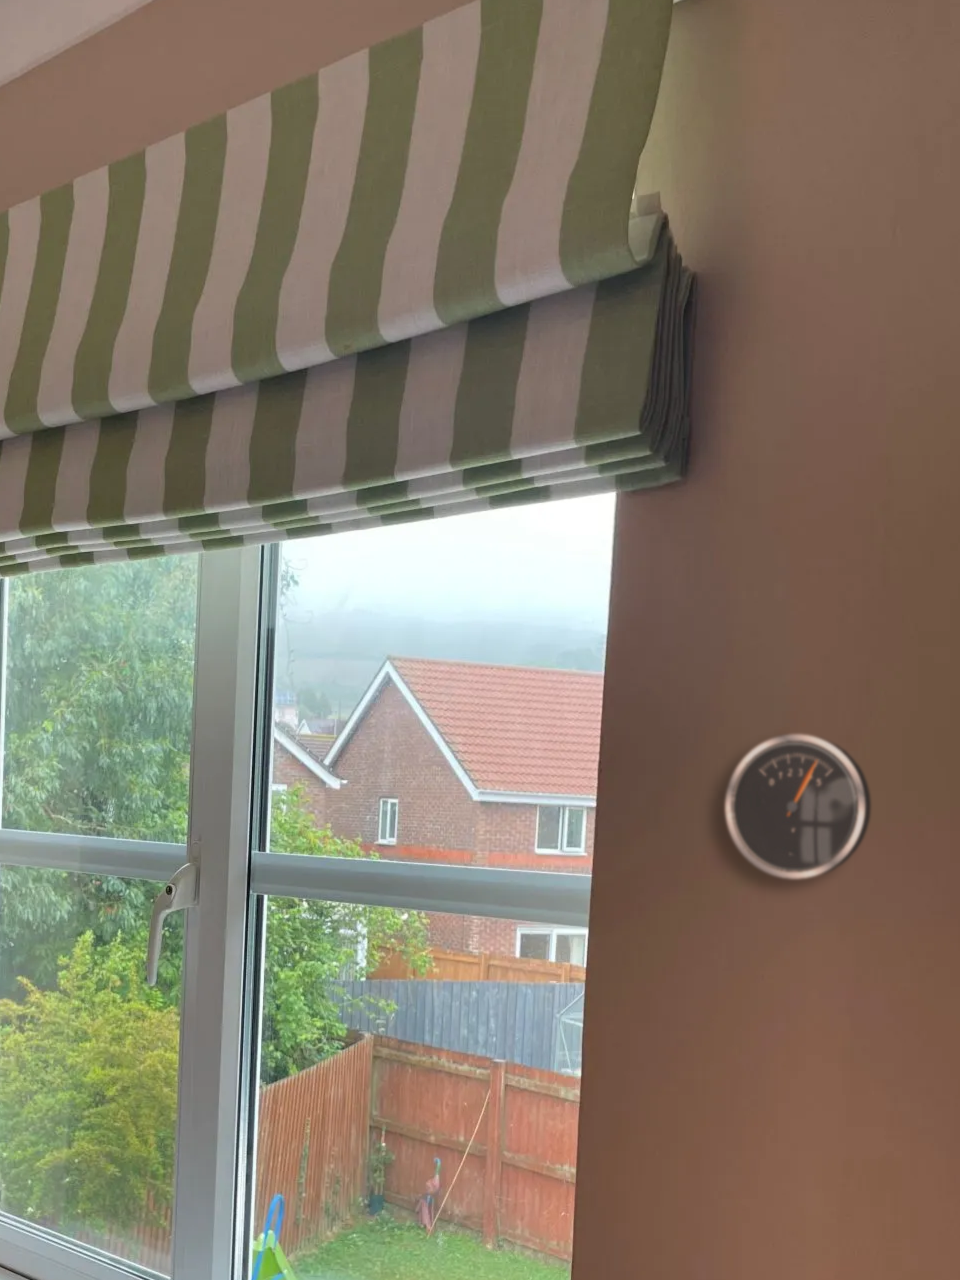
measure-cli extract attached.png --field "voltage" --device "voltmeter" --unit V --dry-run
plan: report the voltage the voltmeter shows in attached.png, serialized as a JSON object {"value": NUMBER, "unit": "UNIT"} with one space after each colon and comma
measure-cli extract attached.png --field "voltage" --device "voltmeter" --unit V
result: {"value": 4, "unit": "V"}
